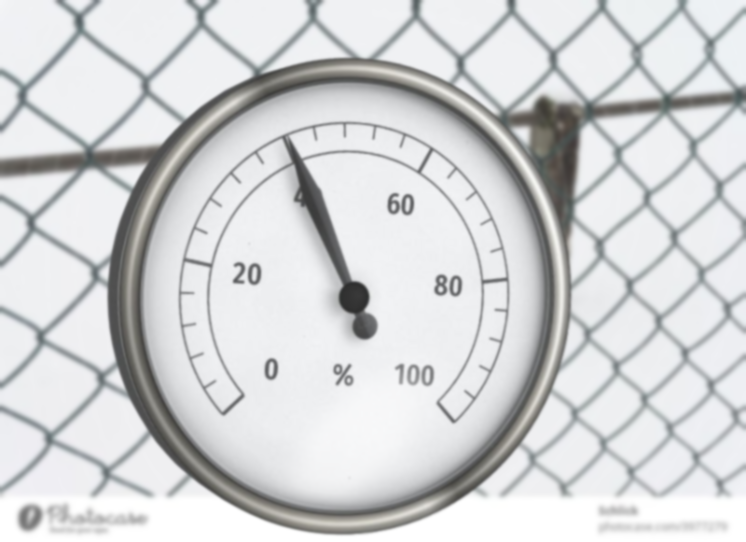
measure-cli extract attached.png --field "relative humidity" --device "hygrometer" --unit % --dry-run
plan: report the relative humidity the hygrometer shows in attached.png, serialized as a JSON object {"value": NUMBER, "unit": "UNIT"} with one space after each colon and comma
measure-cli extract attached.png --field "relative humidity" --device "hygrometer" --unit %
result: {"value": 40, "unit": "%"}
